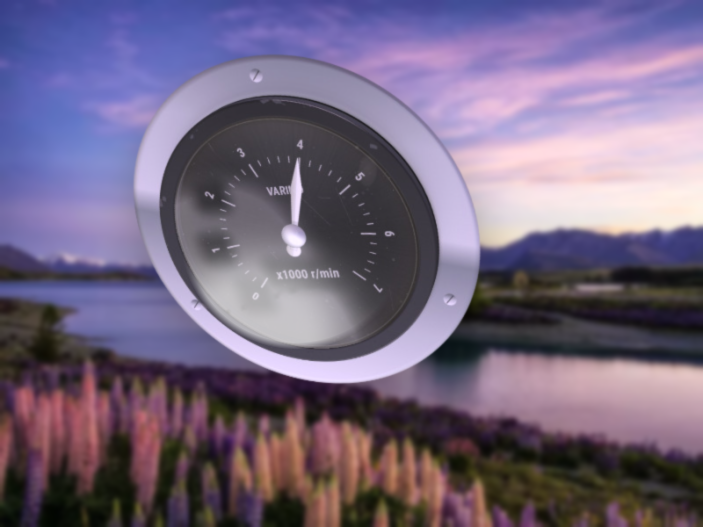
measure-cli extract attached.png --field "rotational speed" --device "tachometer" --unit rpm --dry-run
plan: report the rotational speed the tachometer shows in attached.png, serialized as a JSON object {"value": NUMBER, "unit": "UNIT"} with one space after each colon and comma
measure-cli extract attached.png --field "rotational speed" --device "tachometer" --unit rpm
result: {"value": 4000, "unit": "rpm"}
